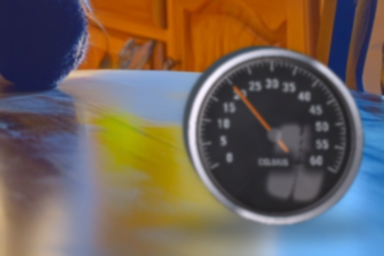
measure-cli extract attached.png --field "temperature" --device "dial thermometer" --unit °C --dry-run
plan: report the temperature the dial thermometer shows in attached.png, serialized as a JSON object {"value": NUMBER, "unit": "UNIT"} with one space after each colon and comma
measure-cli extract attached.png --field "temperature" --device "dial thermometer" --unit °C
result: {"value": 20, "unit": "°C"}
